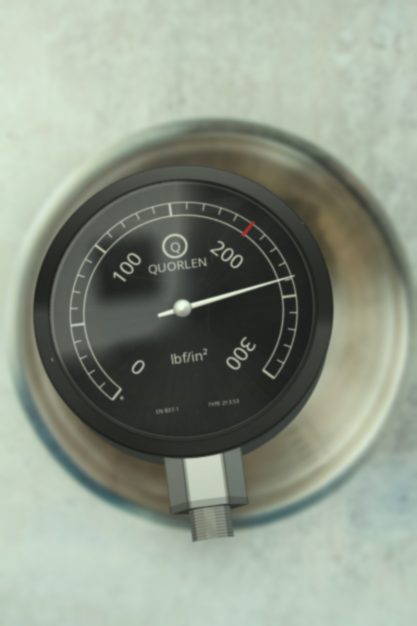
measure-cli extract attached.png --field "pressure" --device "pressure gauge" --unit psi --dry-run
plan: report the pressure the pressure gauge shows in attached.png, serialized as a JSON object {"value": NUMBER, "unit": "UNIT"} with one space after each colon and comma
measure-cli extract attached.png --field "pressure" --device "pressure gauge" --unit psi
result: {"value": 240, "unit": "psi"}
